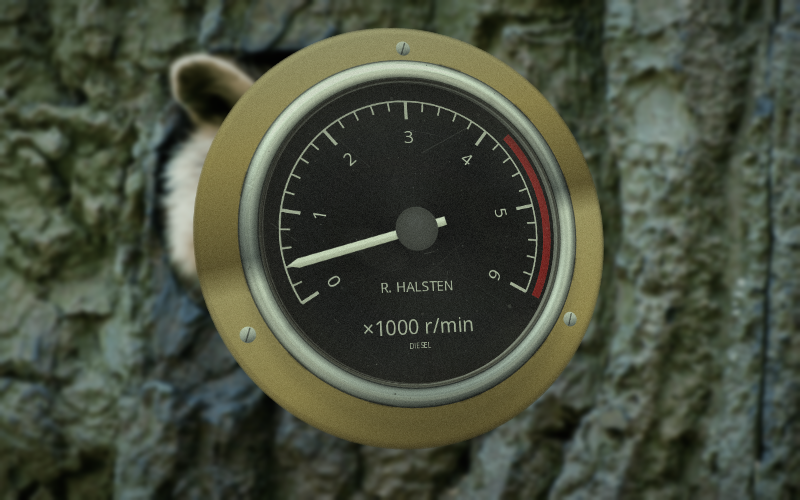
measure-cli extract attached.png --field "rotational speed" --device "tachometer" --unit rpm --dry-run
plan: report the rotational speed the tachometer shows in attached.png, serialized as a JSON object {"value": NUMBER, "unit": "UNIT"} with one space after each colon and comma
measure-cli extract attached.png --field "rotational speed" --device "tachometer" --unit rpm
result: {"value": 400, "unit": "rpm"}
